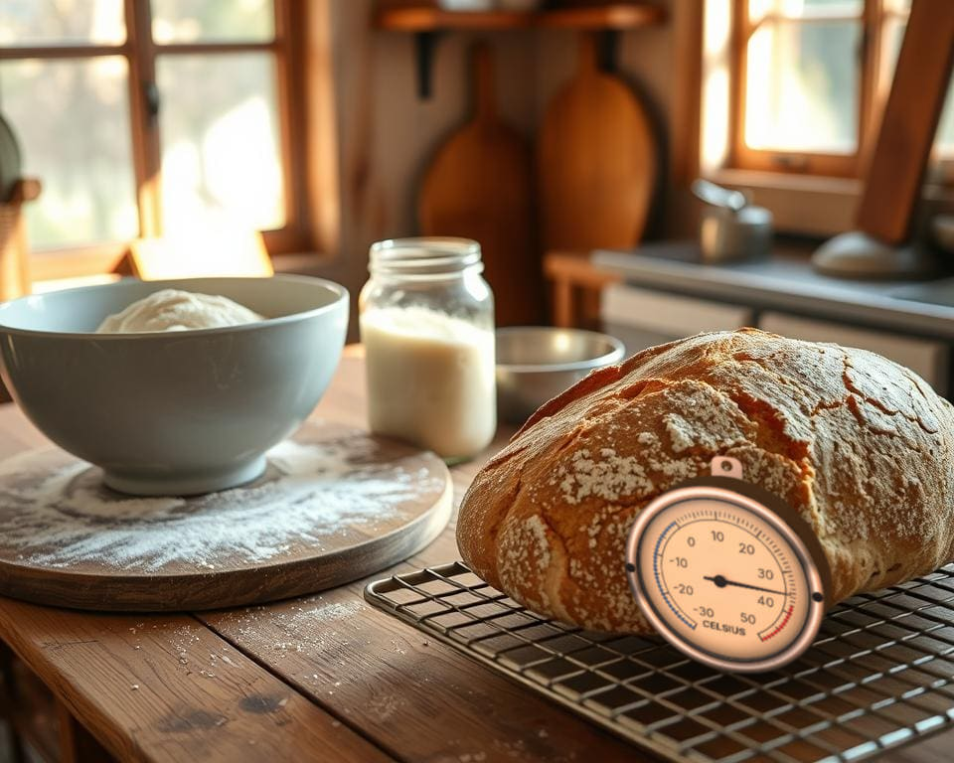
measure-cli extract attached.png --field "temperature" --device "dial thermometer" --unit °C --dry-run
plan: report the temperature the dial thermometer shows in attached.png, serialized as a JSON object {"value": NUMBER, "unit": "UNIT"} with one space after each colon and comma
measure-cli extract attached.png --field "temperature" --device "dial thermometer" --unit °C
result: {"value": 35, "unit": "°C"}
